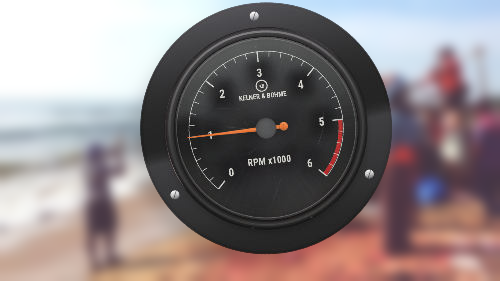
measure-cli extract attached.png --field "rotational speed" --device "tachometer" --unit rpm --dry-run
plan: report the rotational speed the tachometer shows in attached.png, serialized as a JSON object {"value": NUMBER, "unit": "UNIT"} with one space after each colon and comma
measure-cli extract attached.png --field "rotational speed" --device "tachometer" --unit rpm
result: {"value": 1000, "unit": "rpm"}
